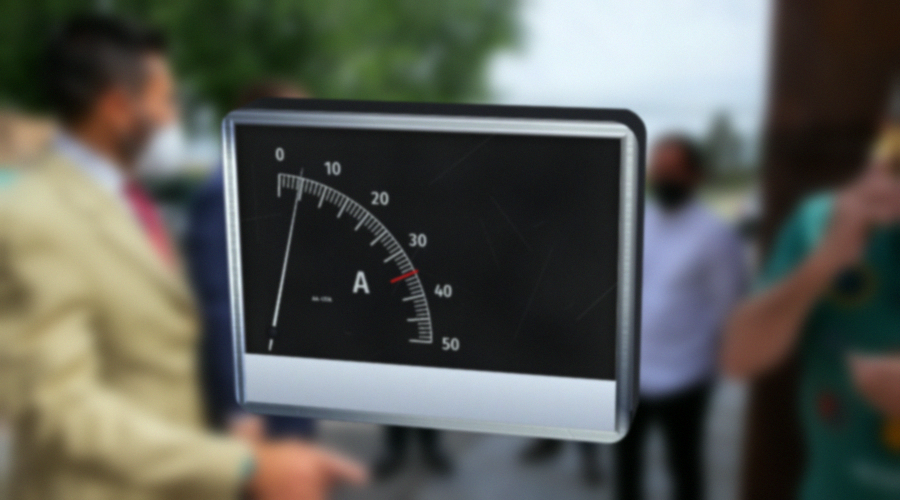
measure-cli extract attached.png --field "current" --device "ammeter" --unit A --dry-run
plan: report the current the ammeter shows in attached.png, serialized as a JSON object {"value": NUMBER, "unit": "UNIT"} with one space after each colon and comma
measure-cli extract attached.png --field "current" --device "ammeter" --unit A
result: {"value": 5, "unit": "A"}
